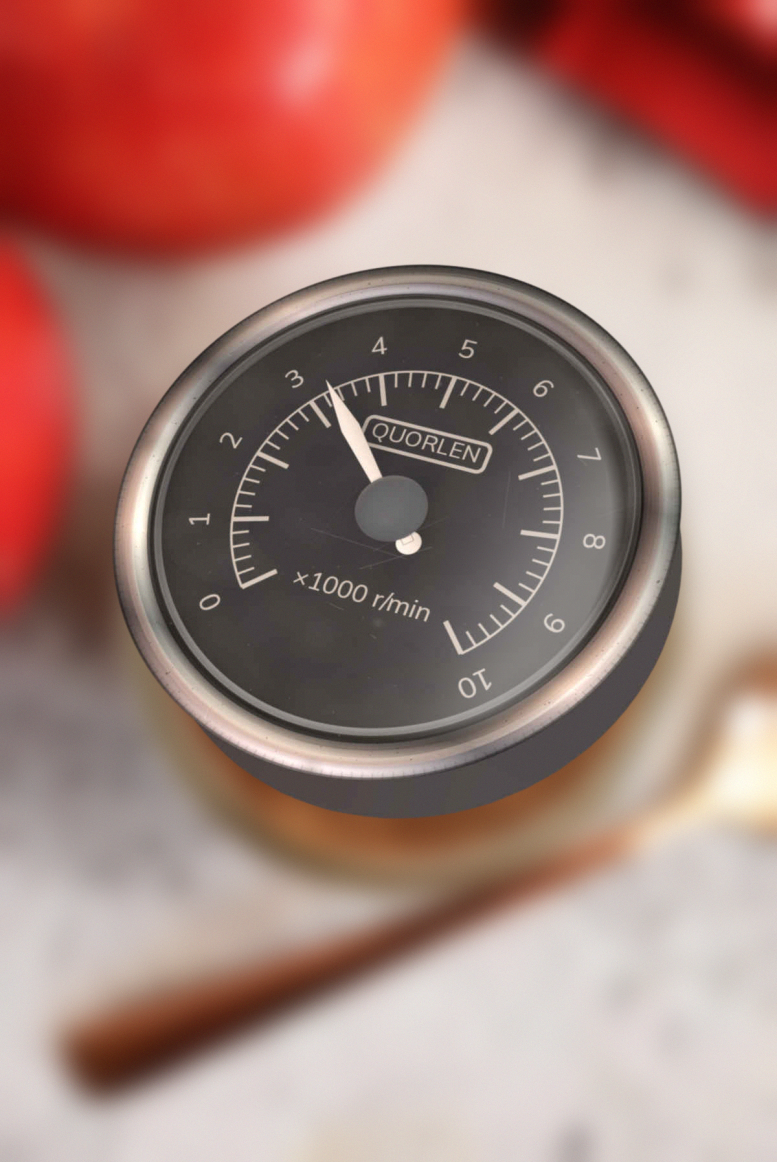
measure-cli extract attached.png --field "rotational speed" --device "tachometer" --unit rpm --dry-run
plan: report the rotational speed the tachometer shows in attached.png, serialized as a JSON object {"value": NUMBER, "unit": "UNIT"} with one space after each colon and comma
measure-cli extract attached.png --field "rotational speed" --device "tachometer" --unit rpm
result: {"value": 3300, "unit": "rpm"}
